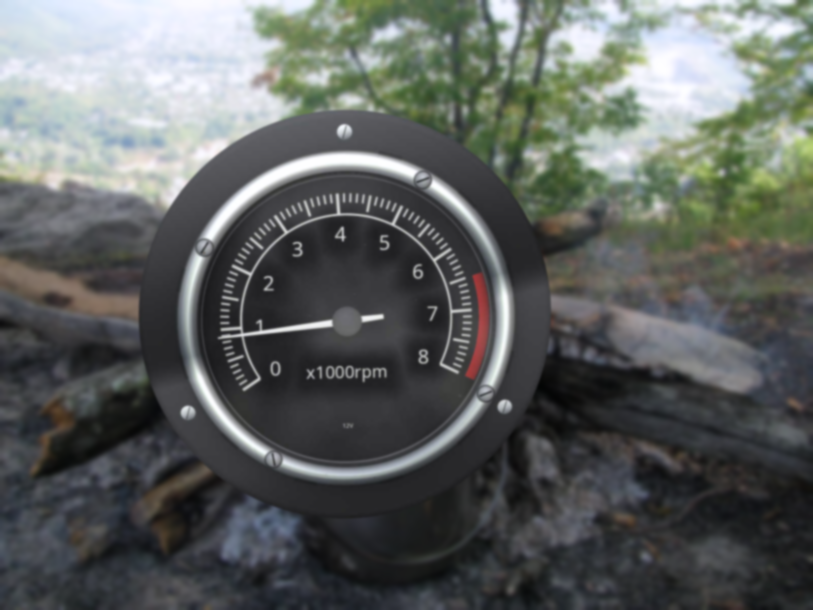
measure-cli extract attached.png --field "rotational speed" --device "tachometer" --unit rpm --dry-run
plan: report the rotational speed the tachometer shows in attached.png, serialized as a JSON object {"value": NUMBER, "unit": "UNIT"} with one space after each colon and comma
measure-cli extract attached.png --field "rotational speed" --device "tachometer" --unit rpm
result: {"value": 900, "unit": "rpm"}
